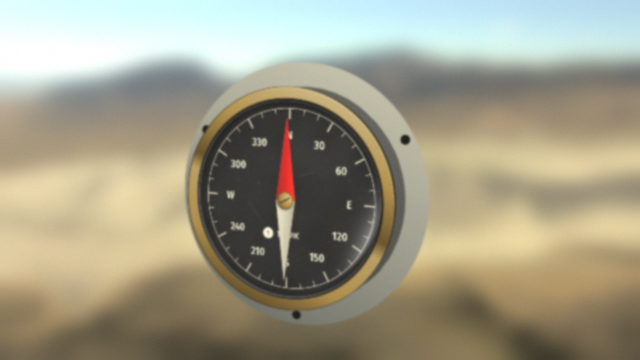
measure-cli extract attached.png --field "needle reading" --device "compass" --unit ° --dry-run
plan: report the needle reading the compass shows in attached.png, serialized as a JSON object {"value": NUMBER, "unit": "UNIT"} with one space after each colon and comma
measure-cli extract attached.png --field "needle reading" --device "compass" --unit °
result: {"value": 0, "unit": "°"}
